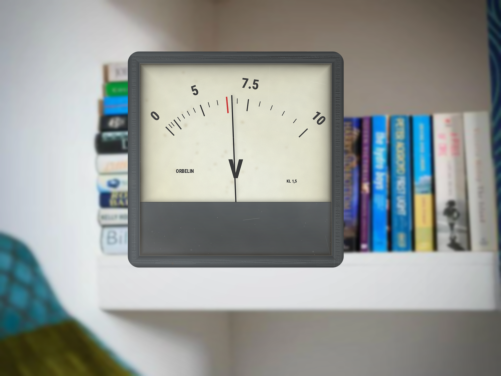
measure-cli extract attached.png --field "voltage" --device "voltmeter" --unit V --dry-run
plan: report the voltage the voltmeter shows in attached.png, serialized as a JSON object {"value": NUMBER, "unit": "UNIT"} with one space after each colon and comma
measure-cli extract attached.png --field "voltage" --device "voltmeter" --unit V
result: {"value": 6.75, "unit": "V"}
